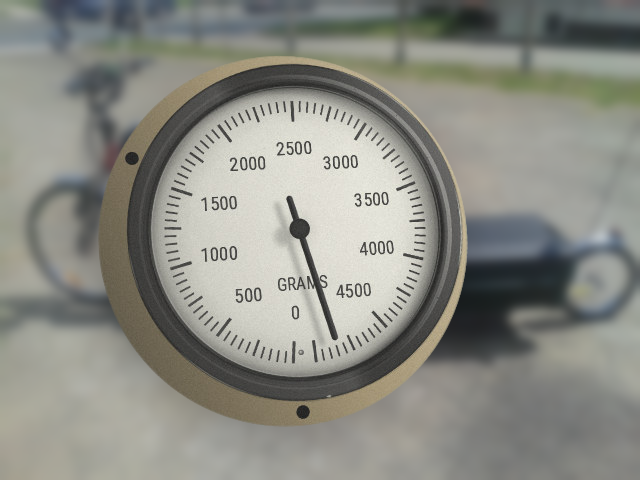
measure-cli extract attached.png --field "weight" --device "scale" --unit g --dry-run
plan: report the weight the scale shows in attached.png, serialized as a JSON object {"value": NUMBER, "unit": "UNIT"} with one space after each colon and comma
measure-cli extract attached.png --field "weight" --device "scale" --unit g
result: {"value": 4850, "unit": "g"}
